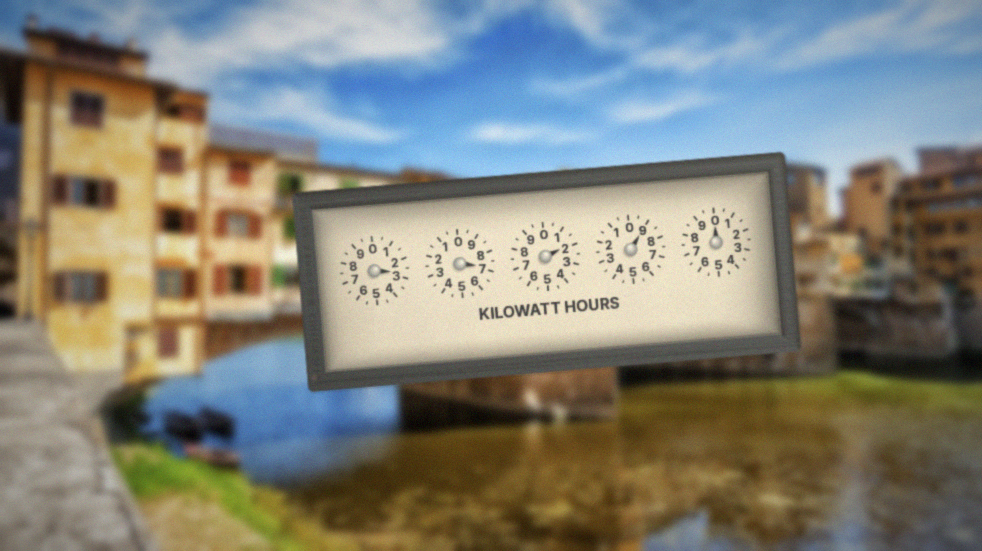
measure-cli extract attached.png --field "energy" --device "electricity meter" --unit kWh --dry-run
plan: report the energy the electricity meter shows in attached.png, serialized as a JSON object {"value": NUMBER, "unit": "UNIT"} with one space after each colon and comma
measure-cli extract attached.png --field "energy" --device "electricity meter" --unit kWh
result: {"value": 27190, "unit": "kWh"}
